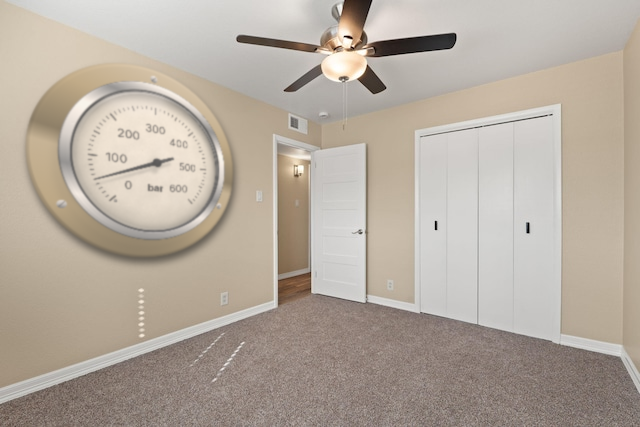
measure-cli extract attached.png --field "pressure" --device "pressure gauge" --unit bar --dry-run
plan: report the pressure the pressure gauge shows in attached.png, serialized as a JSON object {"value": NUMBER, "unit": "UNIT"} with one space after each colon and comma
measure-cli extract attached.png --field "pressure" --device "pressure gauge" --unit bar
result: {"value": 50, "unit": "bar"}
